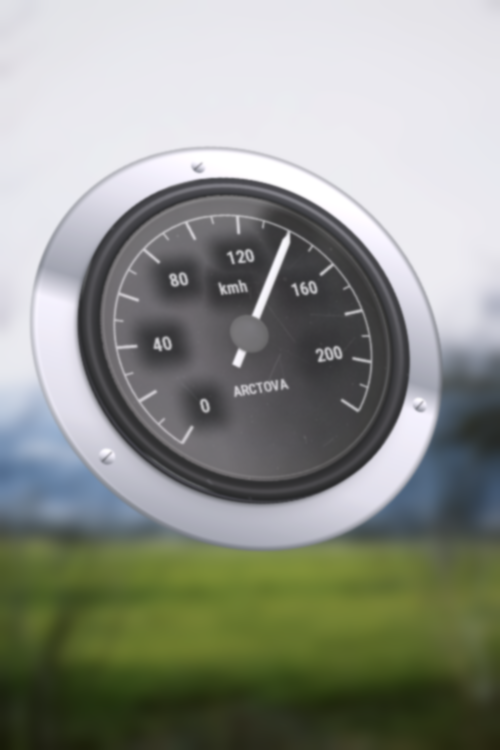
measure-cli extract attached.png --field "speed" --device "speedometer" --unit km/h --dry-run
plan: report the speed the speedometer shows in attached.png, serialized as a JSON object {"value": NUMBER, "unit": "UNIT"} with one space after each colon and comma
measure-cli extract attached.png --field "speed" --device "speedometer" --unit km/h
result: {"value": 140, "unit": "km/h"}
